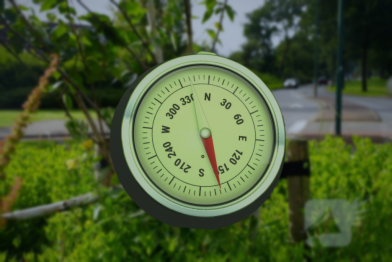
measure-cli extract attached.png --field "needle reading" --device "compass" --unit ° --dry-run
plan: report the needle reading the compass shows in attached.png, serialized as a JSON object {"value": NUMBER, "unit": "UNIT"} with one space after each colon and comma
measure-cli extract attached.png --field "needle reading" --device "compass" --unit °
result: {"value": 160, "unit": "°"}
